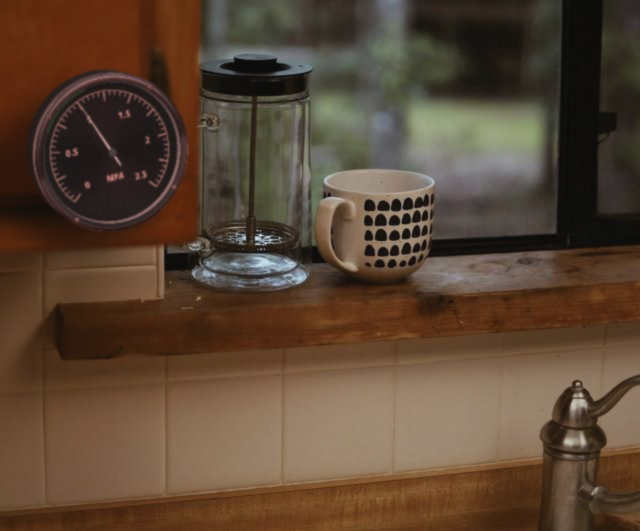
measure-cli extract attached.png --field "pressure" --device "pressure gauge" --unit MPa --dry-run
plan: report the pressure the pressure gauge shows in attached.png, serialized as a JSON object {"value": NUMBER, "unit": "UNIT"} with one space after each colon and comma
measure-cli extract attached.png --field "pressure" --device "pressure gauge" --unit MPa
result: {"value": 1, "unit": "MPa"}
